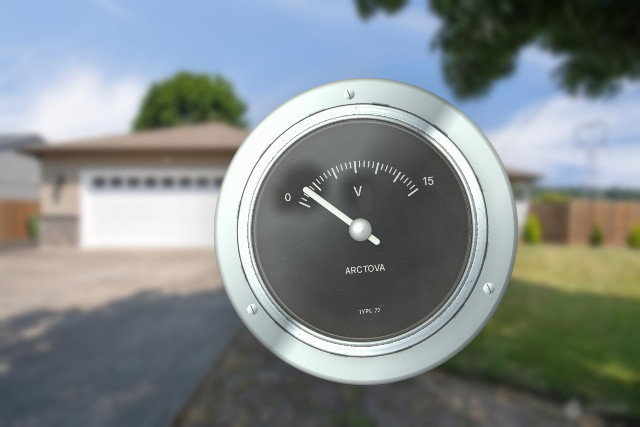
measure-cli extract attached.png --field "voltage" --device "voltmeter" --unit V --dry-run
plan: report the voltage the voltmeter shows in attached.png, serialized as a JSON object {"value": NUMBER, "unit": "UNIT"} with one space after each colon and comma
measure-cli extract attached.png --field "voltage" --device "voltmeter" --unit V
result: {"value": 1.5, "unit": "V"}
